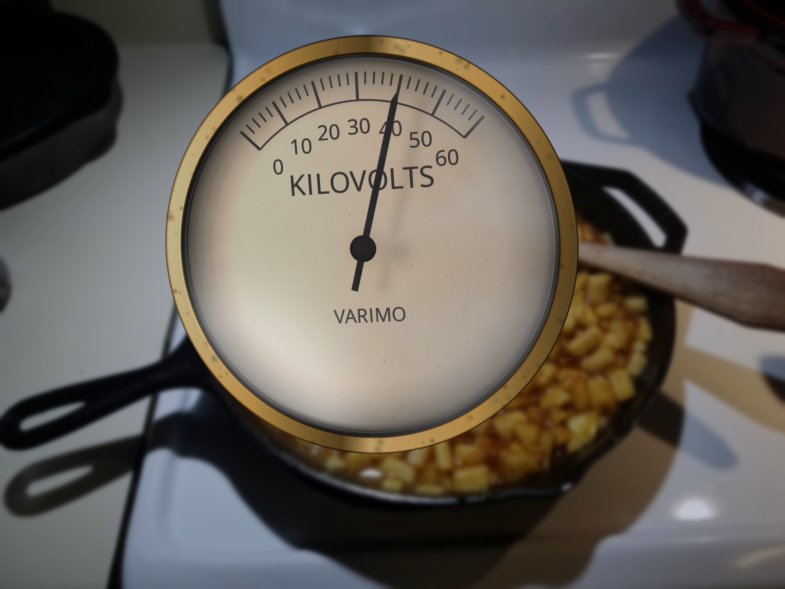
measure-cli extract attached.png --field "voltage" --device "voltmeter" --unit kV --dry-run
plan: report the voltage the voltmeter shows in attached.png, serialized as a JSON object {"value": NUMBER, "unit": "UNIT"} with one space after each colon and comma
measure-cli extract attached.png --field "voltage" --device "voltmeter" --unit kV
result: {"value": 40, "unit": "kV"}
